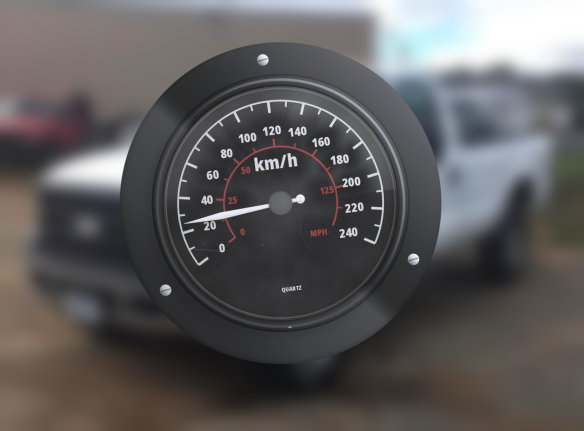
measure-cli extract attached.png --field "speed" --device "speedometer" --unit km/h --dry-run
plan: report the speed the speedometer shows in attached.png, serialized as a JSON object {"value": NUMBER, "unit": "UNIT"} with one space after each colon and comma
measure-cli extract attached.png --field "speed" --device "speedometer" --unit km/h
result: {"value": 25, "unit": "km/h"}
